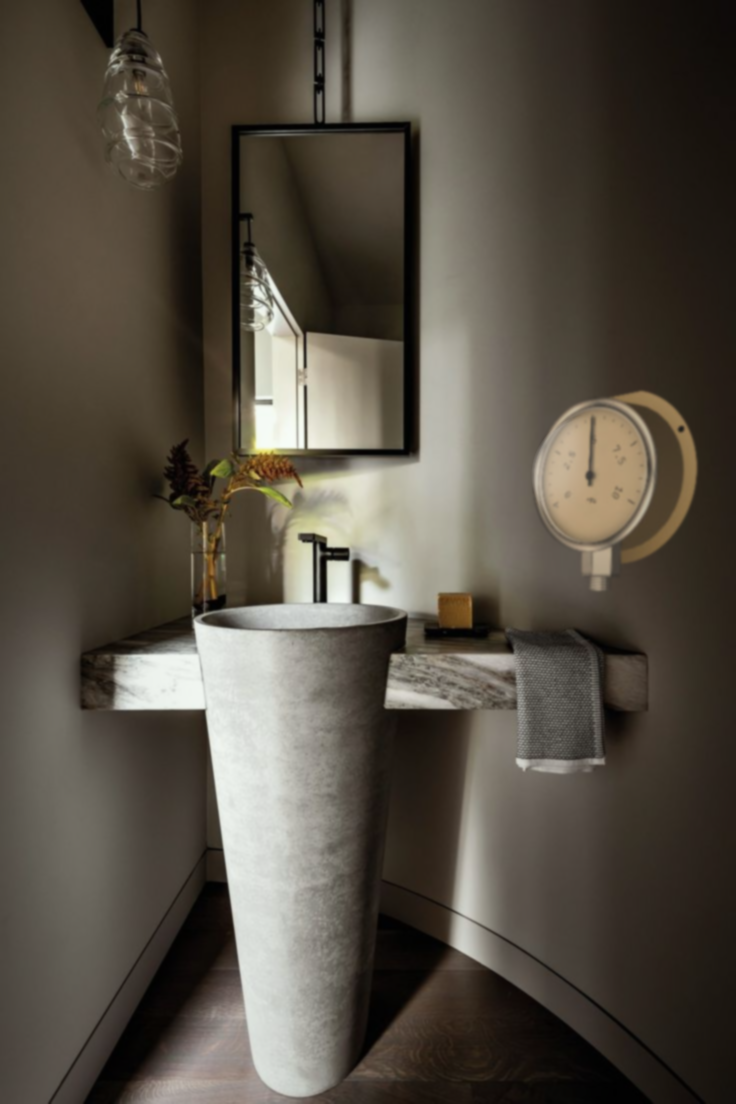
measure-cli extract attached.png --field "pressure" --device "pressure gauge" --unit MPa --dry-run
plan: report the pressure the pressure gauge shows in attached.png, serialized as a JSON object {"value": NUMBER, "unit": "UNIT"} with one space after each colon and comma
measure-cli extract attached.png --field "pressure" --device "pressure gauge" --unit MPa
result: {"value": 5, "unit": "MPa"}
